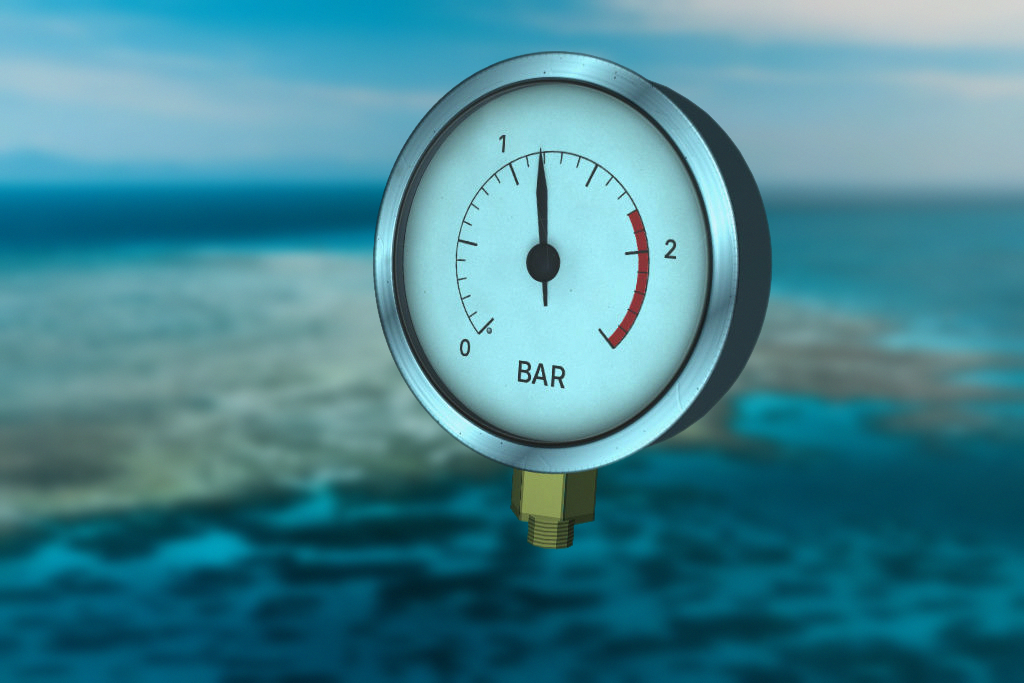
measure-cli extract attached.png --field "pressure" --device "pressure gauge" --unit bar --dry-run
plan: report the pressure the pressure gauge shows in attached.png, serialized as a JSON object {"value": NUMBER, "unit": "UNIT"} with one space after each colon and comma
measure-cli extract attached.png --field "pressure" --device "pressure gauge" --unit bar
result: {"value": 1.2, "unit": "bar"}
